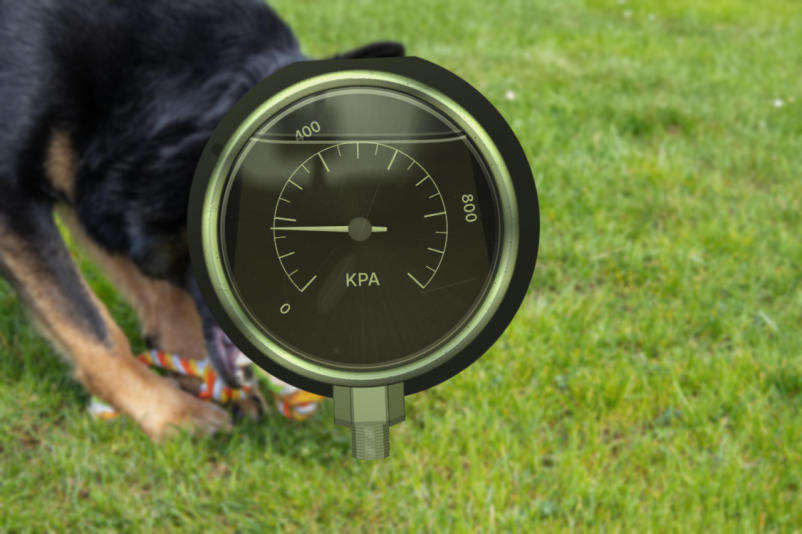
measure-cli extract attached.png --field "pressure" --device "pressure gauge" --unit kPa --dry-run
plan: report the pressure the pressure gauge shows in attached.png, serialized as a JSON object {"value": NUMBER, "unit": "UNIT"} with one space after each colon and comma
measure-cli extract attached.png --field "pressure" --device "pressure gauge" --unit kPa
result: {"value": 175, "unit": "kPa"}
